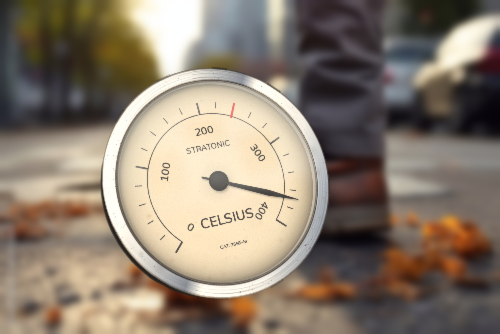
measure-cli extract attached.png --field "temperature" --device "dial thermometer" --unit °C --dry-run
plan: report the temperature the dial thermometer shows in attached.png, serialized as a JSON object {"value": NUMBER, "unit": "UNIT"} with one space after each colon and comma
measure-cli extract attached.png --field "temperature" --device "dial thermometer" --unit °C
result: {"value": 370, "unit": "°C"}
